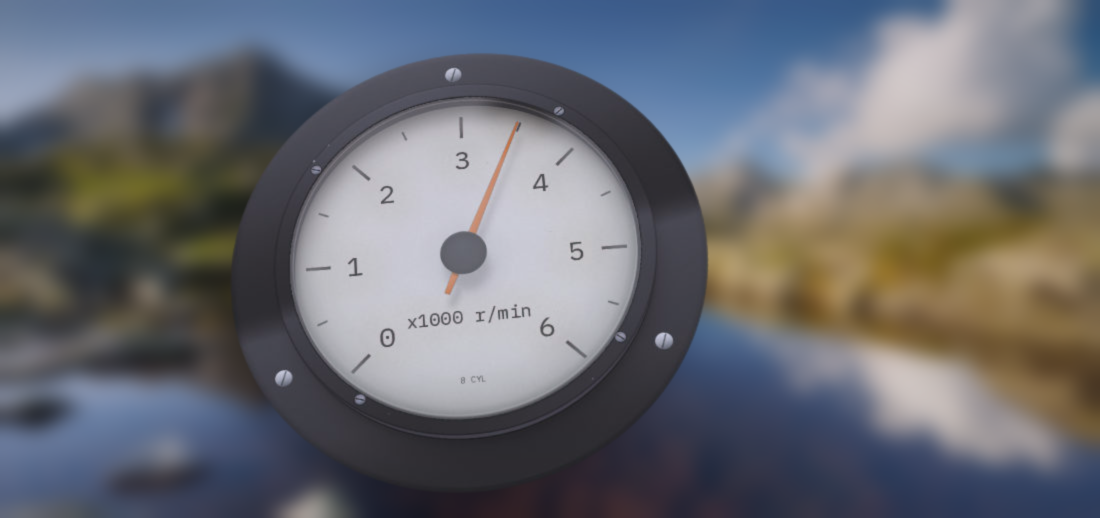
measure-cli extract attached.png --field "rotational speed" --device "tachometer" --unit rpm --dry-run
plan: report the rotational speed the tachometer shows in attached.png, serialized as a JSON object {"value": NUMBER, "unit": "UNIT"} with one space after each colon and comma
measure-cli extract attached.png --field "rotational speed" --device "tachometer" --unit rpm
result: {"value": 3500, "unit": "rpm"}
